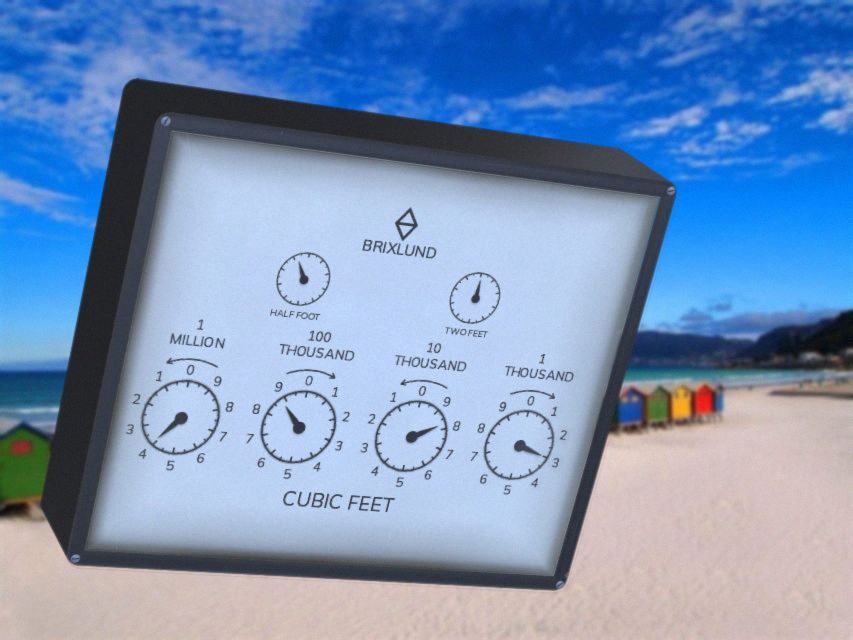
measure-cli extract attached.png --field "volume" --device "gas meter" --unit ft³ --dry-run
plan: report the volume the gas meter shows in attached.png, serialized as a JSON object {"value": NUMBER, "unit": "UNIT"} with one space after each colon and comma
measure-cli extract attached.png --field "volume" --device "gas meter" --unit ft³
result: {"value": 388300, "unit": "ft³"}
